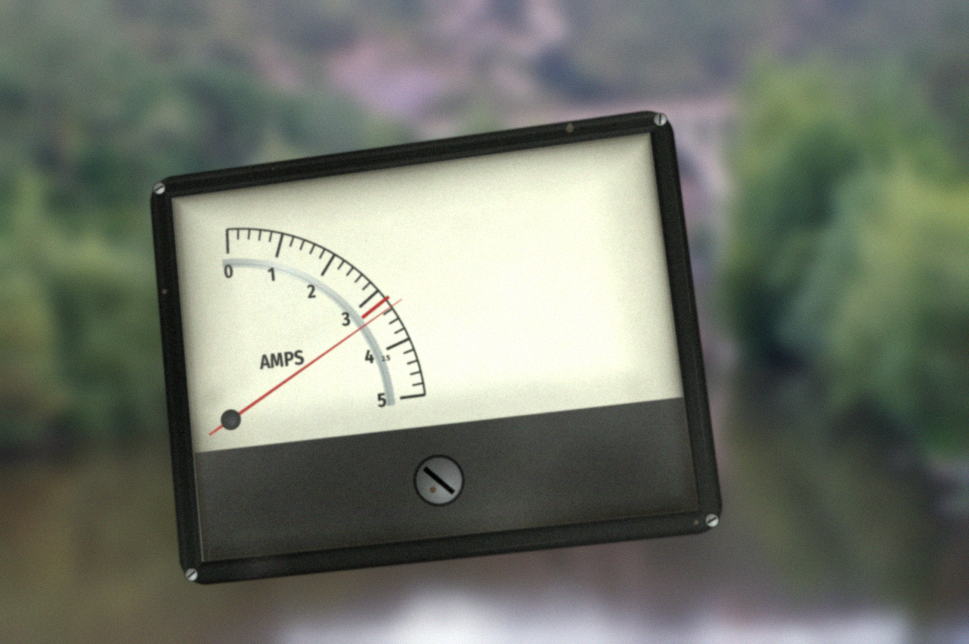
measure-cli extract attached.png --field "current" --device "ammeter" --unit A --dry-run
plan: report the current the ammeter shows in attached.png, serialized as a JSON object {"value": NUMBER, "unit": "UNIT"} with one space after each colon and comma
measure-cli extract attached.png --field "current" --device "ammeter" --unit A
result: {"value": 3.4, "unit": "A"}
